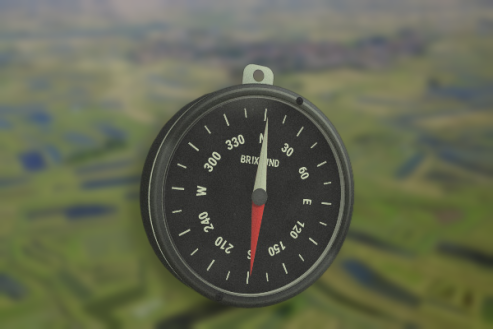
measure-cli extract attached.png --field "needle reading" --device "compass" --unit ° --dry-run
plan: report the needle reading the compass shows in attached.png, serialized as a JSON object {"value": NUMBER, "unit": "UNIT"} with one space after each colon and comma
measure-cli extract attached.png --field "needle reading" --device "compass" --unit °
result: {"value": 180, "unit": "°"}
